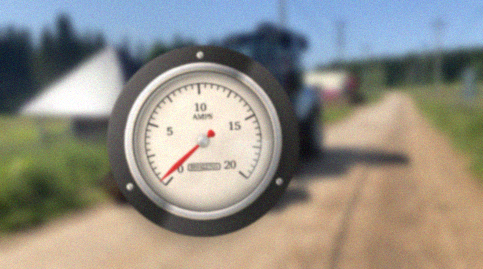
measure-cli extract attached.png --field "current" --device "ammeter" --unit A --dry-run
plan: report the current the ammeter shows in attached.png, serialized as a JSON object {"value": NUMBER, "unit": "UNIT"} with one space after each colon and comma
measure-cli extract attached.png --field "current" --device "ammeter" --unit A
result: {"value": 0.5, "unit": "A"}
